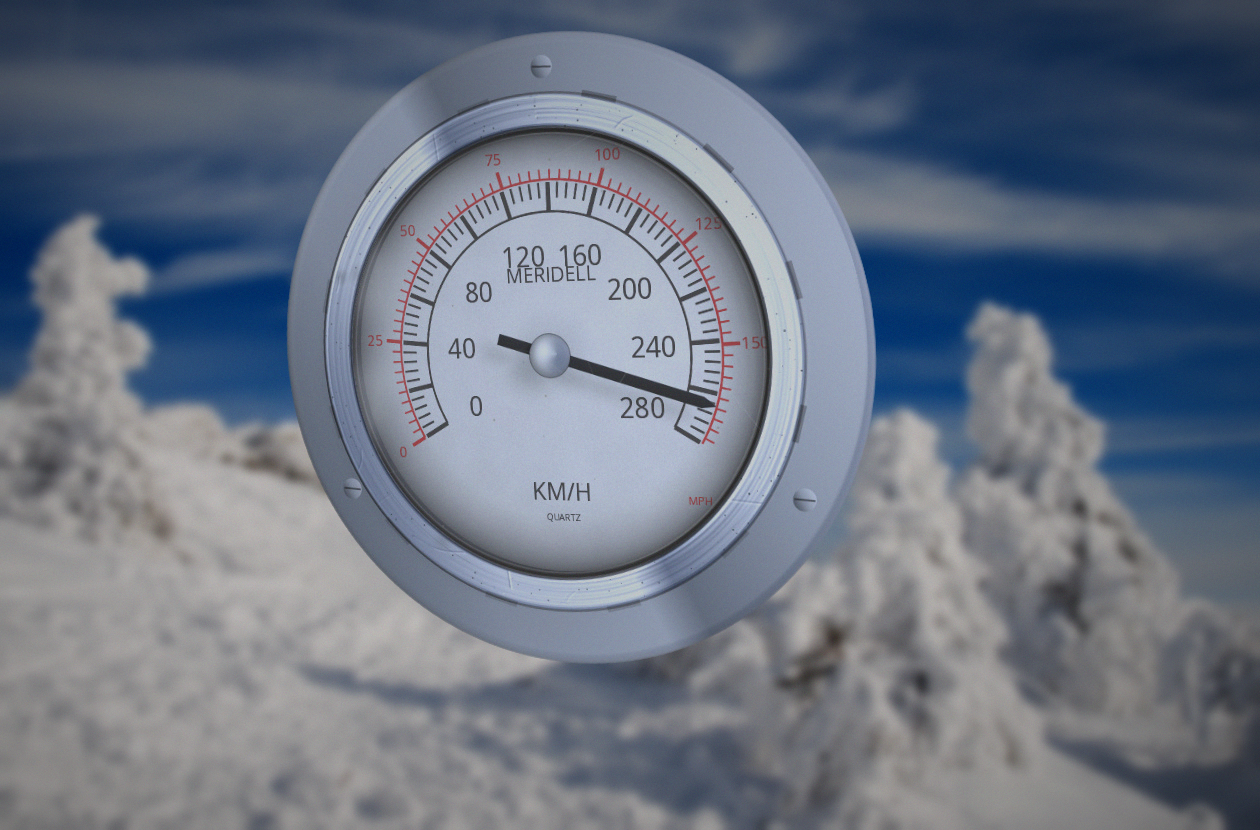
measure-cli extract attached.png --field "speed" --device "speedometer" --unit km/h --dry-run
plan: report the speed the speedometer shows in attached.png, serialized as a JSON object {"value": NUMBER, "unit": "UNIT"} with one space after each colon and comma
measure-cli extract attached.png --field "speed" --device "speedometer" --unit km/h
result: {"value": 264, "unit": "km/h"}
